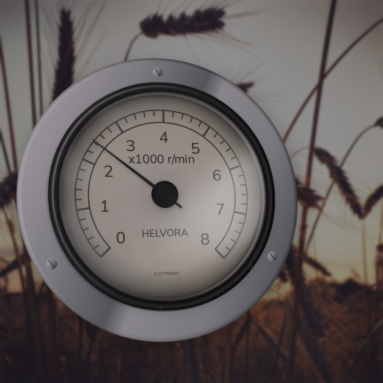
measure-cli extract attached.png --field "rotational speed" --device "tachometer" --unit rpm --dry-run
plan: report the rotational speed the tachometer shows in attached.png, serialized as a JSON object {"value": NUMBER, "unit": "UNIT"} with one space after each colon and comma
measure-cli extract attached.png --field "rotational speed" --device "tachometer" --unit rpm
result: {"value": 2400, "unit": "rpm"}
